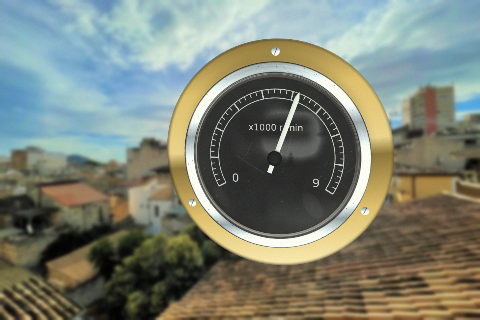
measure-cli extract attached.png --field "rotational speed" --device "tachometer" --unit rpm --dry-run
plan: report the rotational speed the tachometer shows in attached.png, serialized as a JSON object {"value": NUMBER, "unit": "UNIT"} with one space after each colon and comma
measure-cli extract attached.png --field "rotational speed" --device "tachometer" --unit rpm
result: {"value": 5200, "unit": "rpm"}
